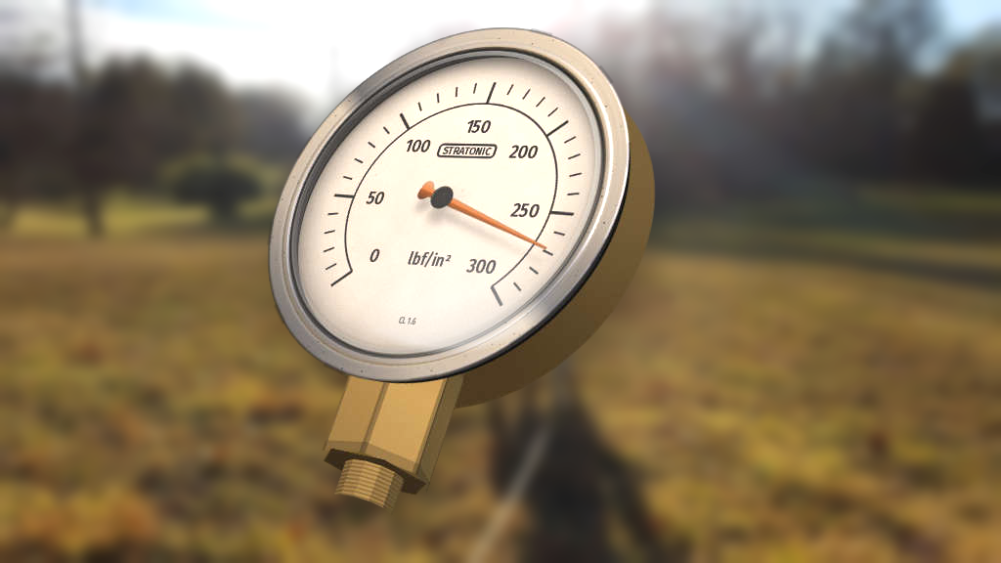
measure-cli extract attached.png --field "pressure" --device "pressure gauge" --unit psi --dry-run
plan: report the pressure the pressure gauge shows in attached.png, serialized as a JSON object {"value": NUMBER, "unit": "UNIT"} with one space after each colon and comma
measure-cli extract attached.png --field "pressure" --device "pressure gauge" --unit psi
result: {"value": 270, "unit": "psi"}
